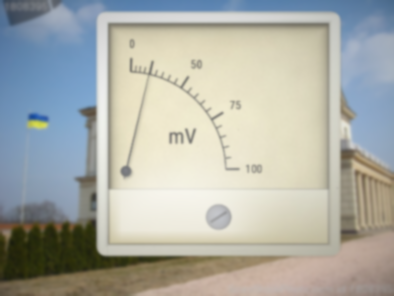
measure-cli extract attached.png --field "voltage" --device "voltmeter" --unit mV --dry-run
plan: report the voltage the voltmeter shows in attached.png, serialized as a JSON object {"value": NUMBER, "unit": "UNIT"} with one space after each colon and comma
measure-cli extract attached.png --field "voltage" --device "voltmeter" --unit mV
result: {"value": 25, "unit": "mV"}
